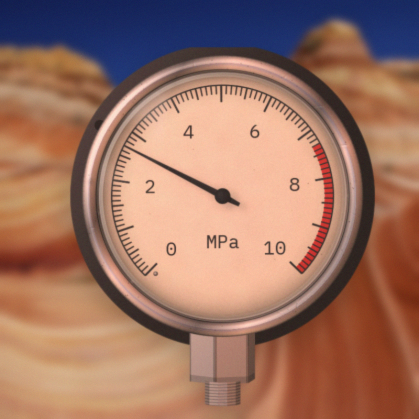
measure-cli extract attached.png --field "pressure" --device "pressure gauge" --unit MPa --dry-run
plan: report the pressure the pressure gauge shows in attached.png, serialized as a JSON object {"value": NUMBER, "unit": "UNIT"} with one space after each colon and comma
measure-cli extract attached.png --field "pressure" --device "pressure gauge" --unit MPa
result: {"value": 2.7, "unit": "MPa"}
